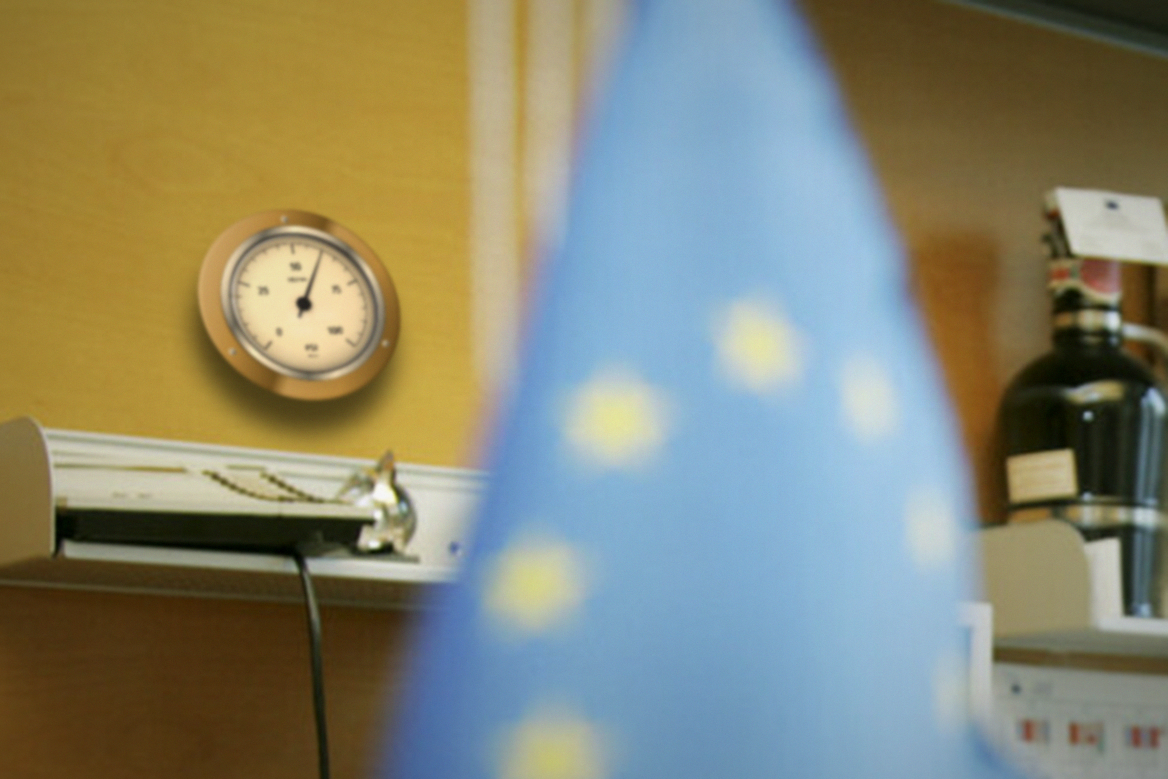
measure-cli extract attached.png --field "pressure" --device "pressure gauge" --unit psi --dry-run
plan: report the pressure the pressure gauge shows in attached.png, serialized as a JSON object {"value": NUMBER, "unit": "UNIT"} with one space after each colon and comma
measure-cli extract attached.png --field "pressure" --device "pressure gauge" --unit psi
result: {"value": 60, "unit": "psi"}
